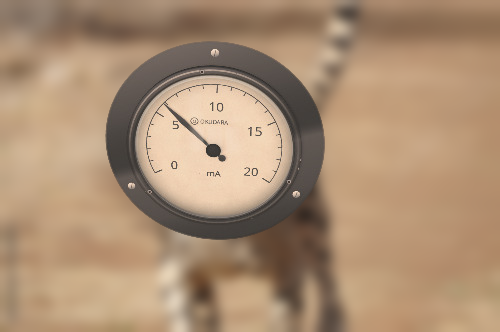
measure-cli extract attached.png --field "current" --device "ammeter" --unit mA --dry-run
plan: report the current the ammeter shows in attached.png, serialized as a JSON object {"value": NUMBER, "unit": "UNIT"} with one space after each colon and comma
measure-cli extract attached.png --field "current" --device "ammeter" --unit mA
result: {"value": 6, "unit": "mA"}
